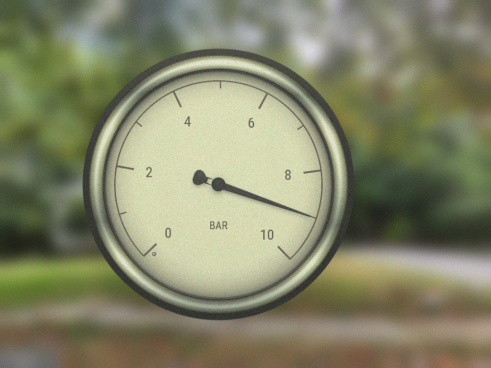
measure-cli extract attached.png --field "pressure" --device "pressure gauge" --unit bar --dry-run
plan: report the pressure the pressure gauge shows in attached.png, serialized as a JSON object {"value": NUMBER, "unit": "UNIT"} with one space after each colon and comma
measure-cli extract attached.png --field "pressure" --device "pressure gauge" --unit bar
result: {"value": 9, "unit": "bar"}
